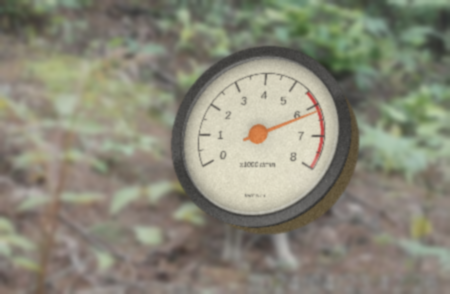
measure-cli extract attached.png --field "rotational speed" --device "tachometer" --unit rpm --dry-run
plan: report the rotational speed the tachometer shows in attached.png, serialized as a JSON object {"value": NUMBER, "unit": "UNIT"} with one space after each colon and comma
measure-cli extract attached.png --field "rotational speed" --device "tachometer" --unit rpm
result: {"value": 6250, "unit": "rpm"}
